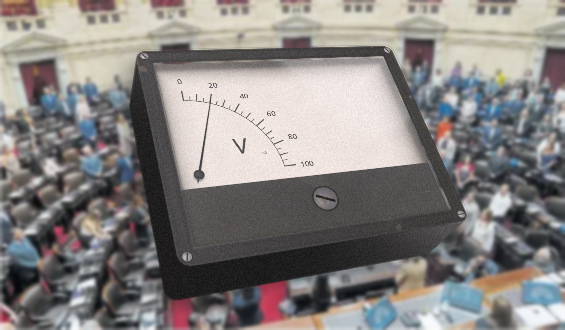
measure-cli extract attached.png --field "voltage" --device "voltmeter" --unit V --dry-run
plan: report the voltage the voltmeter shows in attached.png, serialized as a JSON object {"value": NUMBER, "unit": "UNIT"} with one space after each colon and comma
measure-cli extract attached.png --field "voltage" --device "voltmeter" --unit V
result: {"value": 20, "unit": "V"}
